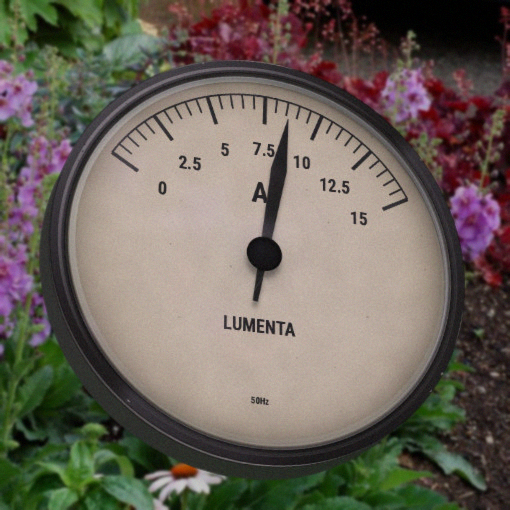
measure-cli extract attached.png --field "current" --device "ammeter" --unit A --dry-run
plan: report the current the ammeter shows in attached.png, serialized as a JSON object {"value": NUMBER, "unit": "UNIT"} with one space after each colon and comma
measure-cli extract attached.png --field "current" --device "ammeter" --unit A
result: {"value": 8.5, "unit": "A"}
